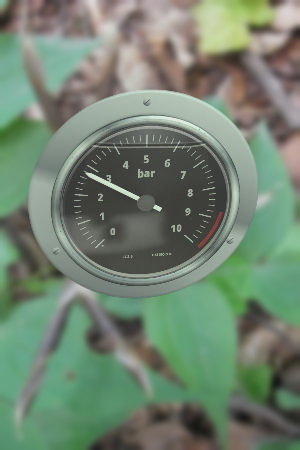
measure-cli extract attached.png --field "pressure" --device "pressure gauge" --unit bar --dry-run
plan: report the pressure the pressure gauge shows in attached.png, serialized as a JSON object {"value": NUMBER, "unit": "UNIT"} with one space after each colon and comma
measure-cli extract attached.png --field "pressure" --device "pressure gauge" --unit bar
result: {"value": 2.8, "unit": "bar"}
